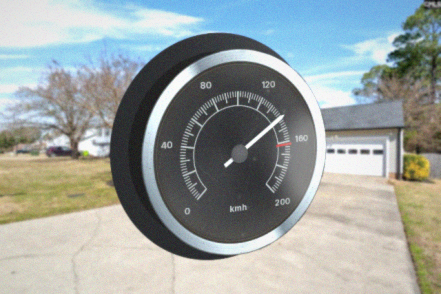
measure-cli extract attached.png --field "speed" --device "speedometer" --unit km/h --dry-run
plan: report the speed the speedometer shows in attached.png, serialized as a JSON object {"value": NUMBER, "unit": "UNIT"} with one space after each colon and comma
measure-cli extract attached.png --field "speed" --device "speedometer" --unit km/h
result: {"value": 140, "unit": "km/h"}
